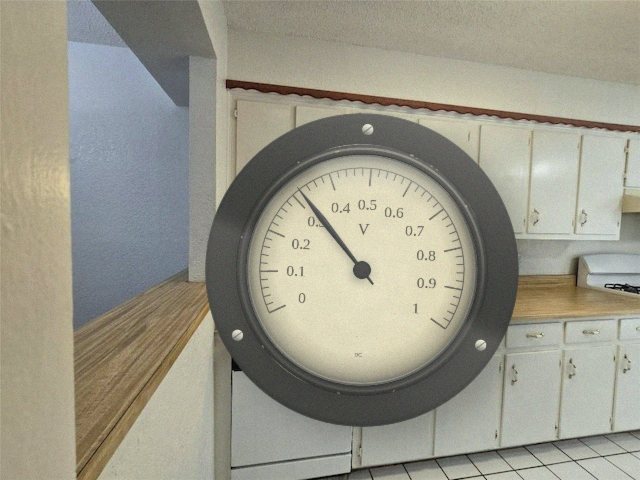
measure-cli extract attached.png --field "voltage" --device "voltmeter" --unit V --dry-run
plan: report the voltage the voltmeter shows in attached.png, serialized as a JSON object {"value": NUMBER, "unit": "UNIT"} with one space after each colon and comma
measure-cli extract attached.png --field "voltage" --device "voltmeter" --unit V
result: {"value": 0.32, "unit": "V"}
